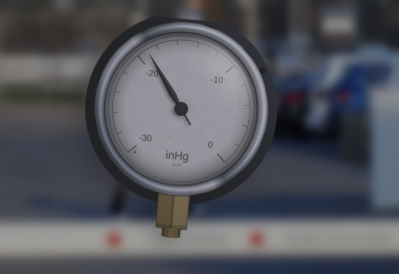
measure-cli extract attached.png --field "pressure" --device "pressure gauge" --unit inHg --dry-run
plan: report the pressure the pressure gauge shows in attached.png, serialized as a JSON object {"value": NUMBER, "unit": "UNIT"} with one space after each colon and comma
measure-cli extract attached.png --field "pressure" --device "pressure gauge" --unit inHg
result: {"value": -19, "unit": "inHg"}
